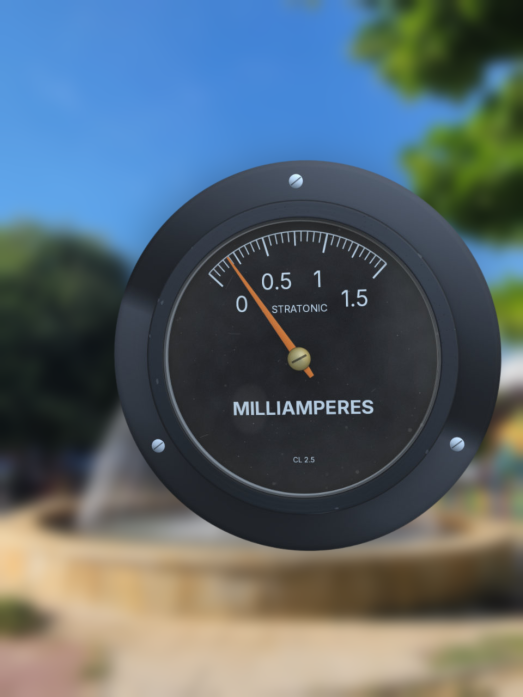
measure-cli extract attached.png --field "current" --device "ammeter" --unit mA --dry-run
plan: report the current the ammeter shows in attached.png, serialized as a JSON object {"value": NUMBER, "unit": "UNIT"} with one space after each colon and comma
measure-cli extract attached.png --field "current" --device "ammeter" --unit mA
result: {"value": 0.2, "unit": "mA"}
